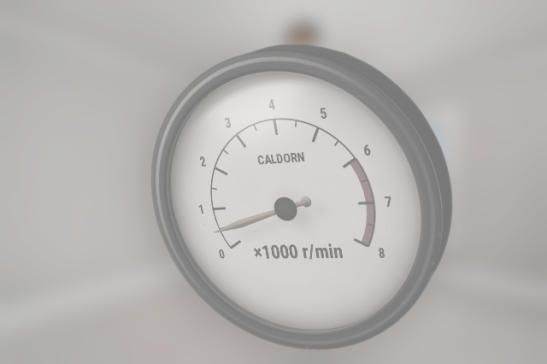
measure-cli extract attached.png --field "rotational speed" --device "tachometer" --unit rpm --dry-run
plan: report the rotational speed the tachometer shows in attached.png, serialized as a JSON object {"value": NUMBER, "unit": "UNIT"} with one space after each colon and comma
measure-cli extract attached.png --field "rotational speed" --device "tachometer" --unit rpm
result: {"value": 500, "unit": "rpm"}
